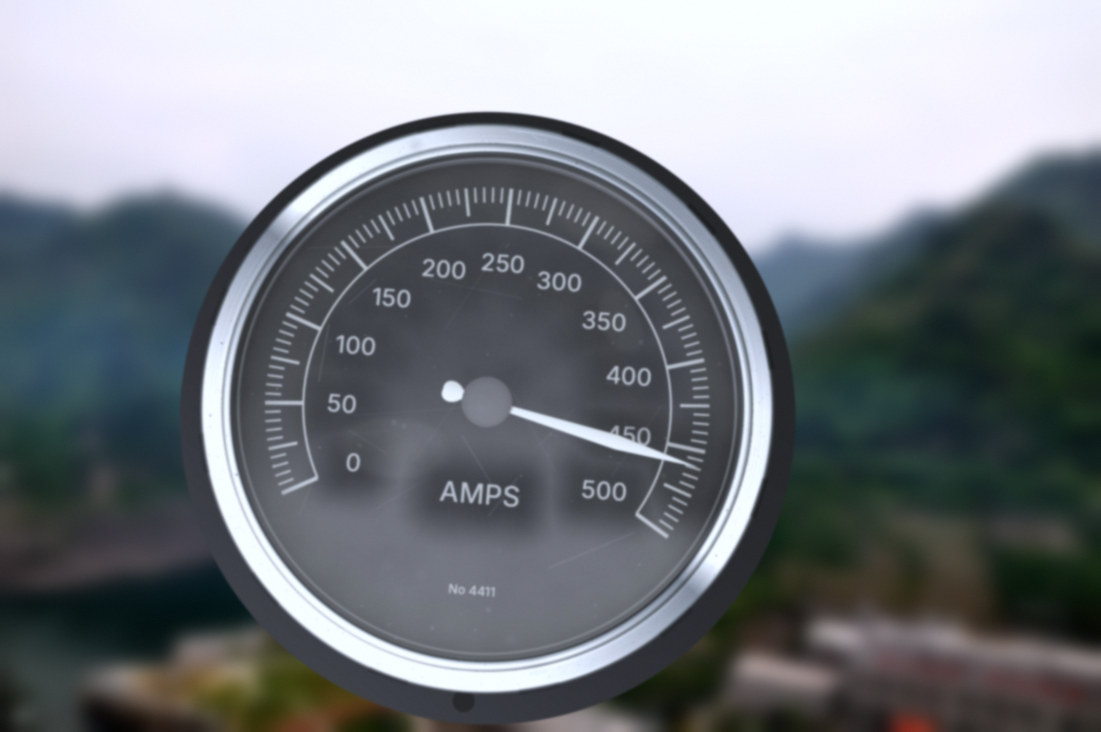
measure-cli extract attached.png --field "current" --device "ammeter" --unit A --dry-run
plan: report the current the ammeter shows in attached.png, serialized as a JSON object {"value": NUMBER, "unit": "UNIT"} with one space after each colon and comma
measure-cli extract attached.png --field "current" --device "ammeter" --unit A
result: {"value": 460, "unit": "A"}
